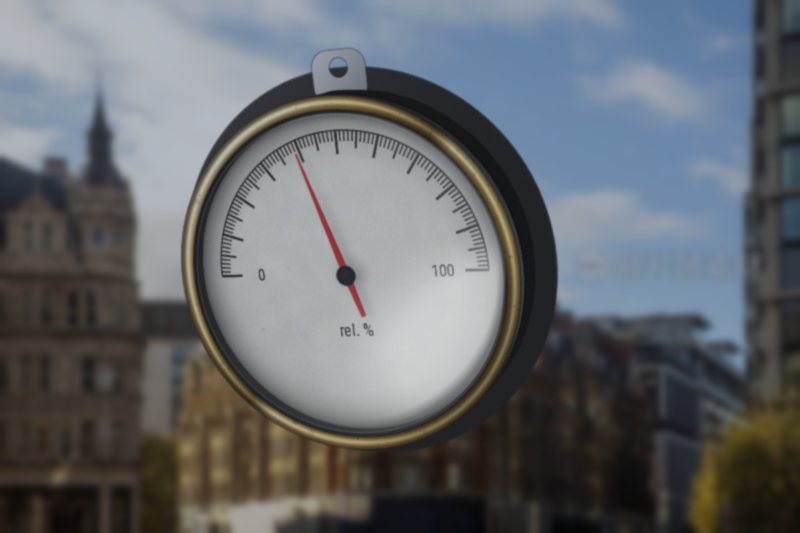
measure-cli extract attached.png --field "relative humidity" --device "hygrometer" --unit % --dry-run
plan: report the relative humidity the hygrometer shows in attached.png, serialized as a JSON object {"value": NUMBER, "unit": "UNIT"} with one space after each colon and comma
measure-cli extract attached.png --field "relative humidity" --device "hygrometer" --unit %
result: {"value": 40, "unit": "%"}
